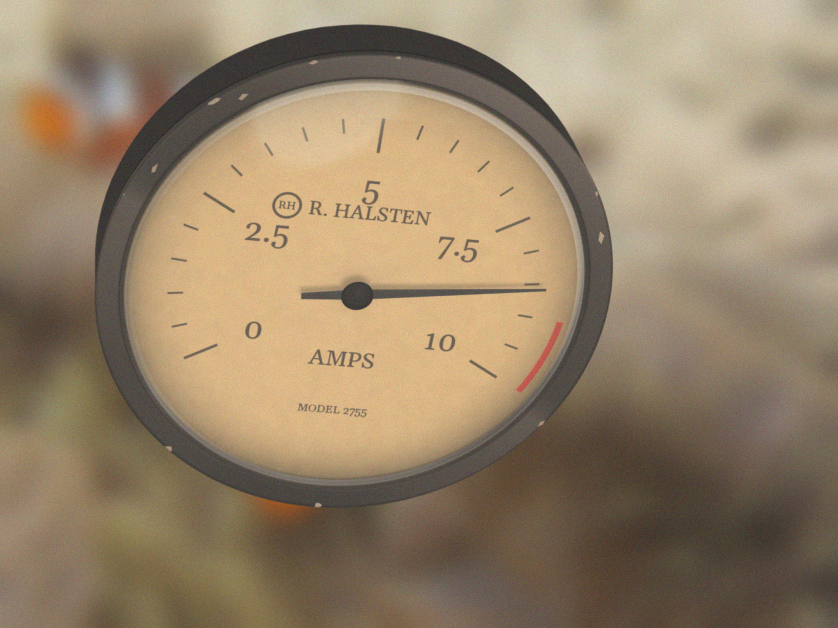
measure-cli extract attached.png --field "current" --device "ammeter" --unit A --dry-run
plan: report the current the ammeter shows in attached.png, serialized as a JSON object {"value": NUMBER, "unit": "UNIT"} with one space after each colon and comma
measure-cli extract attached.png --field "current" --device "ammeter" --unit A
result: {"value": 8.5, "unit": "A"}
